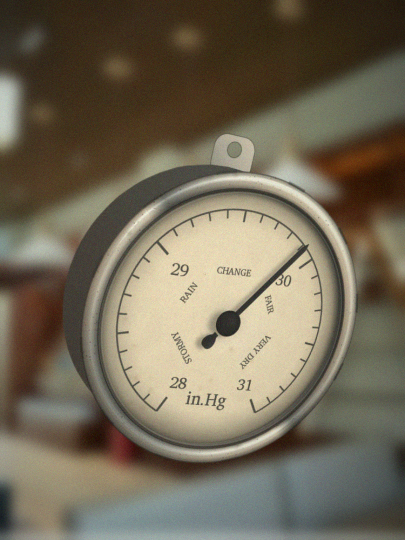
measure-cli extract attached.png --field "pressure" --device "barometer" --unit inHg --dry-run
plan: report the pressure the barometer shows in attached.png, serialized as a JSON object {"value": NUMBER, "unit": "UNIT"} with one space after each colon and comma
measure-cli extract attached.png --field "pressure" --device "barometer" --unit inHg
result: {"value": 29.9, "unit": "inHg"}
